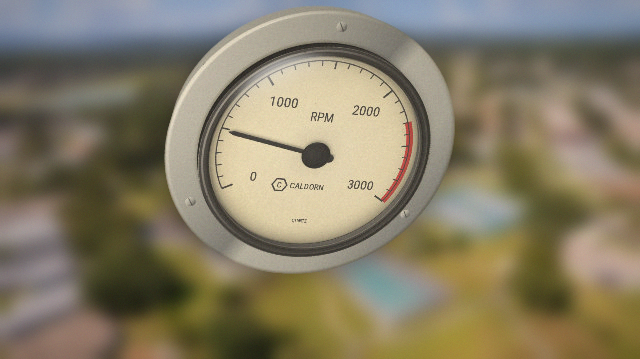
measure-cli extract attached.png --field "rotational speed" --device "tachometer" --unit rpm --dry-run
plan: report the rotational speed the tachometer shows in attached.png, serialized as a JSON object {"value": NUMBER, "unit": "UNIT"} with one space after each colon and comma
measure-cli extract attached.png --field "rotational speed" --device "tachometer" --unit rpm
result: {"value": 500, "unit": "rpm"}
